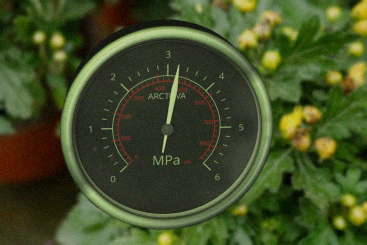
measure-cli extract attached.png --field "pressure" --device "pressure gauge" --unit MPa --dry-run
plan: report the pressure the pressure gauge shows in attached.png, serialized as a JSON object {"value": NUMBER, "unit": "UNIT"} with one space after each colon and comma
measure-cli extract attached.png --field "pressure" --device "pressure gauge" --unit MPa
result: {"value": 3.2, "unit": "MPa"}
